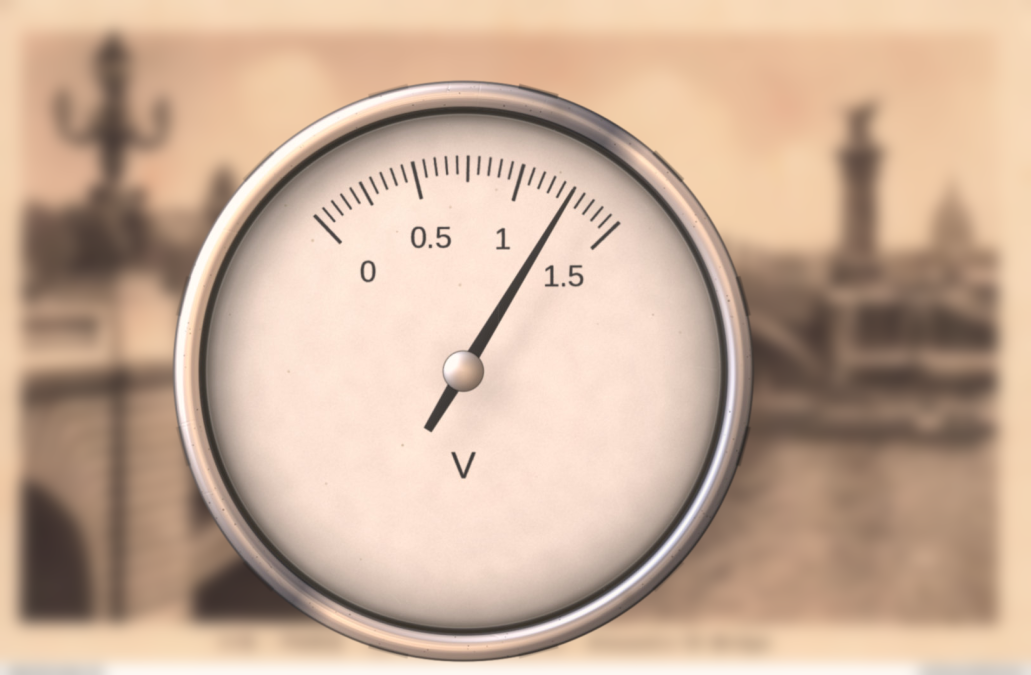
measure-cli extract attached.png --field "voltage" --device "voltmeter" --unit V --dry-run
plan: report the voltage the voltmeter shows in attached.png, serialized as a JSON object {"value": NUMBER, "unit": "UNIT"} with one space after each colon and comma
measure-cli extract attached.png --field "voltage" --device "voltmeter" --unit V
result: {"value": 1.25, "unit": "V"}
